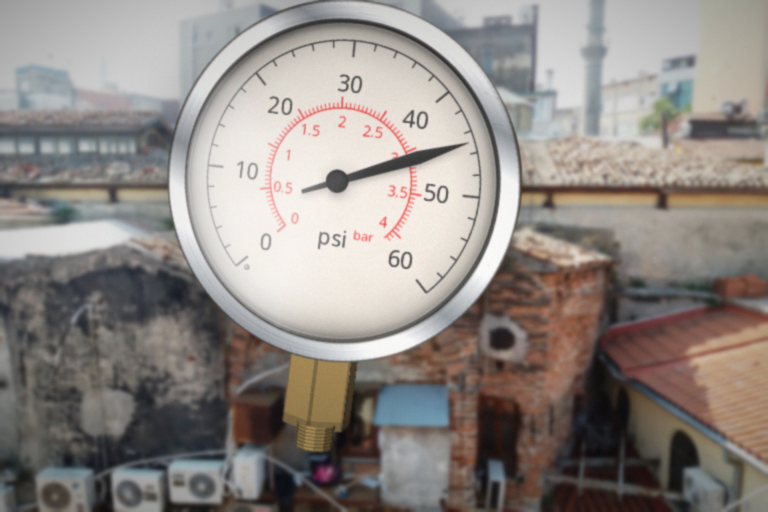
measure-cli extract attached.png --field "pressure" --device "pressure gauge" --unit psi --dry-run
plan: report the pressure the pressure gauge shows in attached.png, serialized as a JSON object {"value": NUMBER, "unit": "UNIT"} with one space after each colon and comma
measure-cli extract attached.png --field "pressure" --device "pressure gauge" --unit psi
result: {"value": 45, "unit": "psi"}
